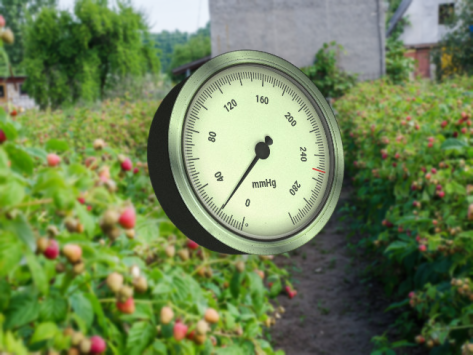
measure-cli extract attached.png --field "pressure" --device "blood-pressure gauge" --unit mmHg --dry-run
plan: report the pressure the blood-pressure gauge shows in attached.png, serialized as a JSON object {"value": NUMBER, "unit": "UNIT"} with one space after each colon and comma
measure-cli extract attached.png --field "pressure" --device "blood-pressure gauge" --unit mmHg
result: {"value": 20, "unit": "mmHg"}
